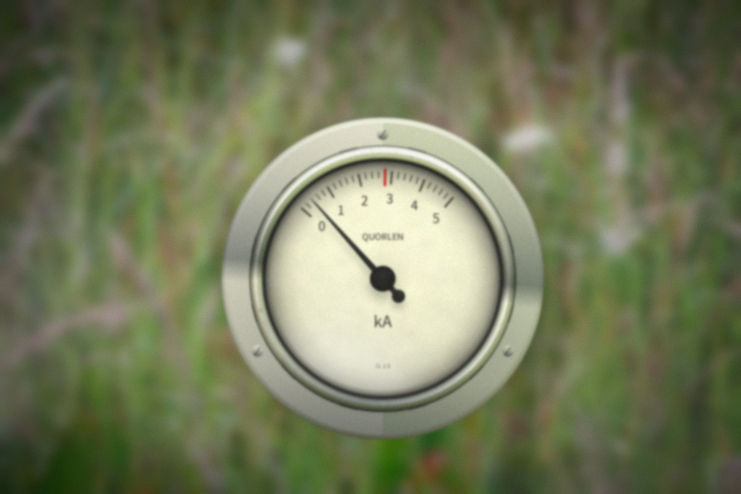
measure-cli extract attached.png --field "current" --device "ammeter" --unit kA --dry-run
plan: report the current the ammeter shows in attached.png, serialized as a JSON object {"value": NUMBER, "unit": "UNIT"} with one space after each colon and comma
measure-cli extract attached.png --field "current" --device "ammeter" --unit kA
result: {"value": 0.4, "unit": "kA"}
